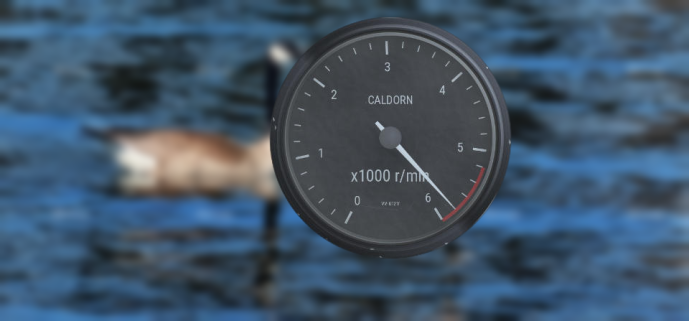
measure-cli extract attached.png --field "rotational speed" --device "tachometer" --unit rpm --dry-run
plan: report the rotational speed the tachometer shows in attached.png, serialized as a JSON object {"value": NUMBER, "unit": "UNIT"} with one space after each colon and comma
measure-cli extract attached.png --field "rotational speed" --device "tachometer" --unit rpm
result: {"value": 5800, "unit": "rpm"}
